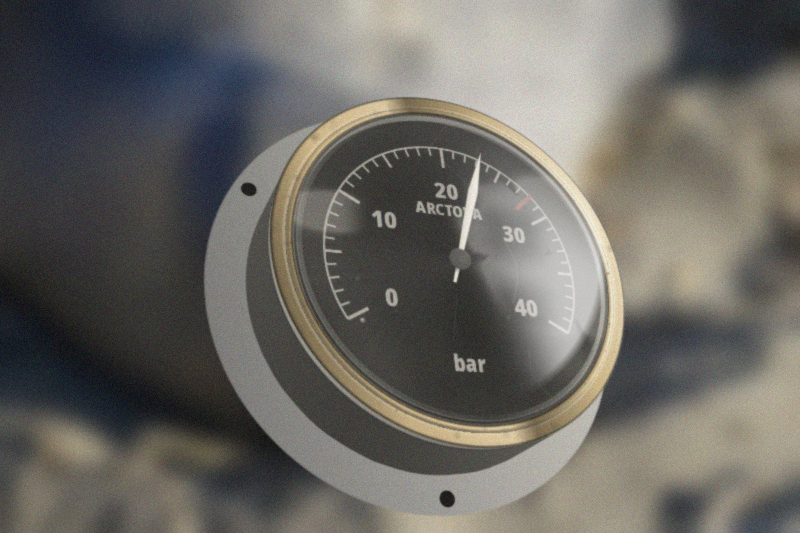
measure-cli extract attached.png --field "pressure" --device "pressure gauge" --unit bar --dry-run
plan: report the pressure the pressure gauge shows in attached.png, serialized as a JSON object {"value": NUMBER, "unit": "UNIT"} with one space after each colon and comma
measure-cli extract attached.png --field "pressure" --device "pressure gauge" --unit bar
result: {"value": 23, "unit": "bar"}
